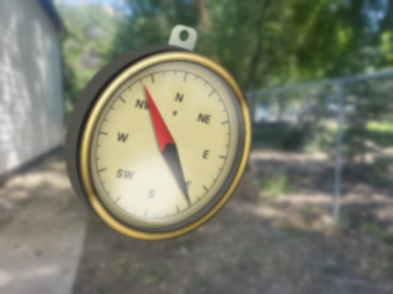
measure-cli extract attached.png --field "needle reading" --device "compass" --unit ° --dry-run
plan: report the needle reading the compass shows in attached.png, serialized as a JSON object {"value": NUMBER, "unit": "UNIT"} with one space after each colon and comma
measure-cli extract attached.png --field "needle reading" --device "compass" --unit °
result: {"value": 320, "unit": "°"}
